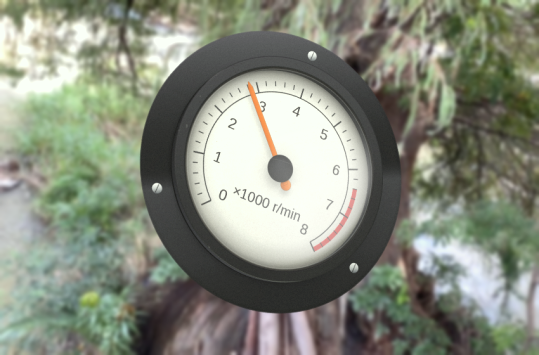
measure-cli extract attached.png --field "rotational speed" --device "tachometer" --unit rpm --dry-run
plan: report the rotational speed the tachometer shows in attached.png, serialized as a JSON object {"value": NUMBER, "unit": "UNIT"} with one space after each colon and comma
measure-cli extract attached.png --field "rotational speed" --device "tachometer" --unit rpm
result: {"value": 2800, "unit": "rpm"}
